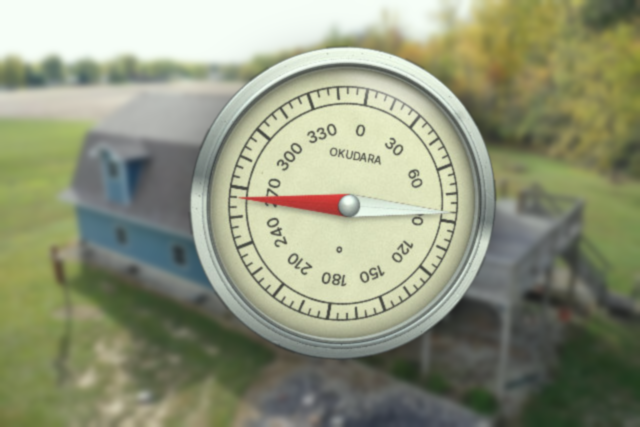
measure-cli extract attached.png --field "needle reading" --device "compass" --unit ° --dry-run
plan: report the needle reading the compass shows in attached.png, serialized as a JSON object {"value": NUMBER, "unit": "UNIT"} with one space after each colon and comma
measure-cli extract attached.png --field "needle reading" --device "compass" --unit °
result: {"value": 265, "unit": "°"}
